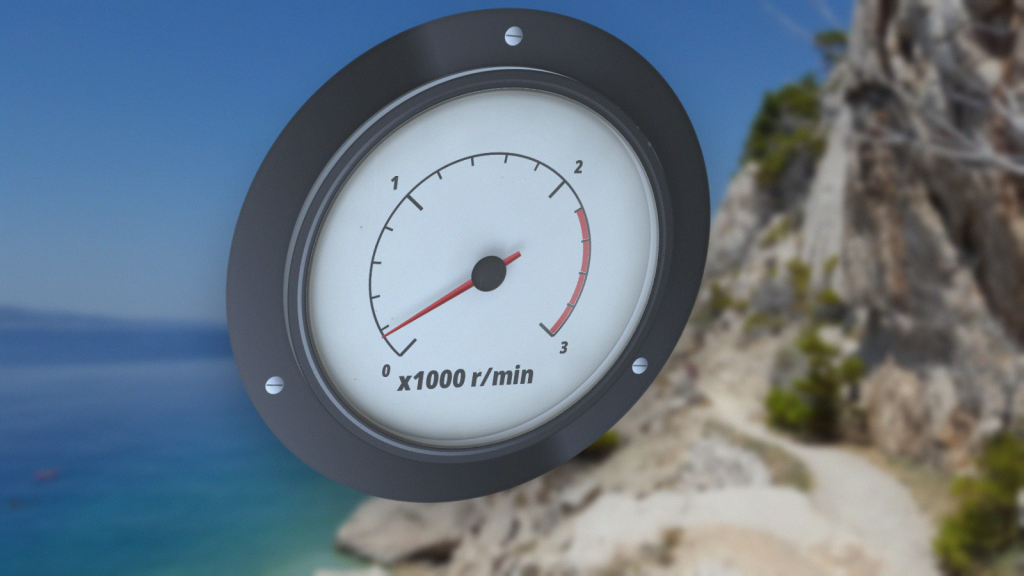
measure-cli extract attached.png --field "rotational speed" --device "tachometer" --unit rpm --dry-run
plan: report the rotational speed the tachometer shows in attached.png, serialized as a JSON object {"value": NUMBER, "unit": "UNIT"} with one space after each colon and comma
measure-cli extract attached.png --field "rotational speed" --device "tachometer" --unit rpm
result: {"value": 200, "unit": "rpm"}
